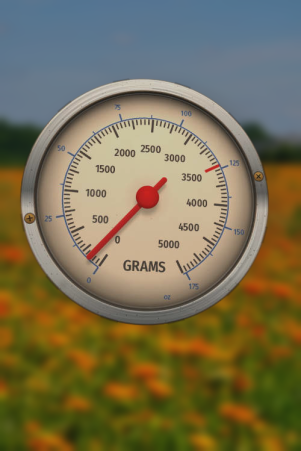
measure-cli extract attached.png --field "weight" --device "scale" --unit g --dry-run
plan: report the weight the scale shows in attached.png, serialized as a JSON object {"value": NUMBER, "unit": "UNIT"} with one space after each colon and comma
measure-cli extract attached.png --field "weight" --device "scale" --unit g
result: {"value": 150, "unit": "g"}
